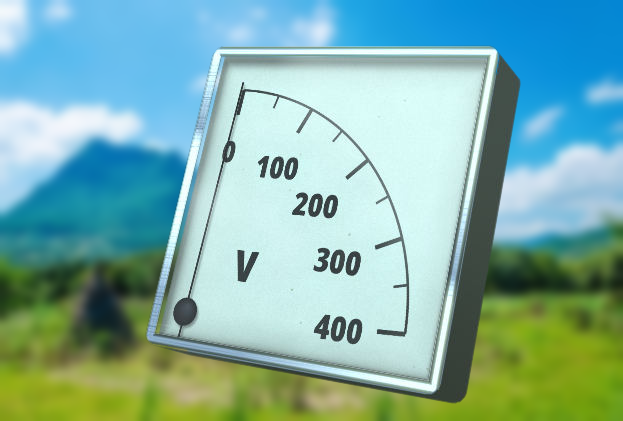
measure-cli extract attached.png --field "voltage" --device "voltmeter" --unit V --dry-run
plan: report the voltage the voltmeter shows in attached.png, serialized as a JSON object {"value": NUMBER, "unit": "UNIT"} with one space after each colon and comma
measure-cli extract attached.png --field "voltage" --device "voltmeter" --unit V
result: {"value": 0, "unit": "V"}
